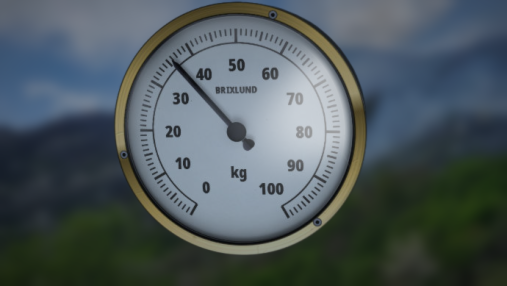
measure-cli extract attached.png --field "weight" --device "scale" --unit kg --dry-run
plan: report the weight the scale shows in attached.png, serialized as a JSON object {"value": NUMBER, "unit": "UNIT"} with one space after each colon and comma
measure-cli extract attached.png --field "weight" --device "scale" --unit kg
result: {"value": 36, "unit": "kg"}
